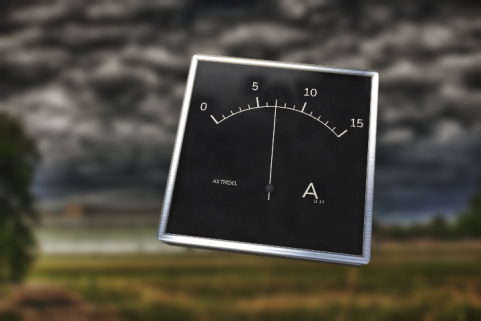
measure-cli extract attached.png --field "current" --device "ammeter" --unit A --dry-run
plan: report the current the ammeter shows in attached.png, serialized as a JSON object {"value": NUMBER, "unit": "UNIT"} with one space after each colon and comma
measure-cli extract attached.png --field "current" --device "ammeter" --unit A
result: {"value": 7, "unit": "A"}
